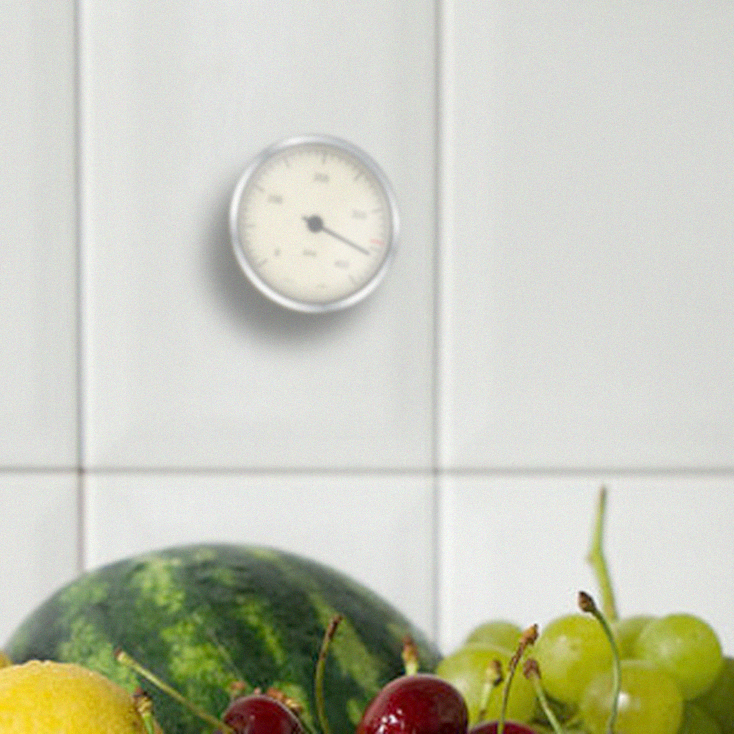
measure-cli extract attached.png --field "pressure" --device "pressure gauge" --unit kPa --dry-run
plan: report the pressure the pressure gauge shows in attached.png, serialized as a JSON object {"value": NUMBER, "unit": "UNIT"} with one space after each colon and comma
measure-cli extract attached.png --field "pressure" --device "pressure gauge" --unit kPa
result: {"value": 360, "unit": "kPa"}
